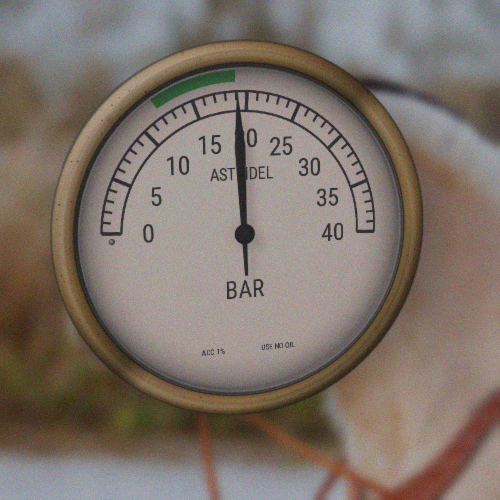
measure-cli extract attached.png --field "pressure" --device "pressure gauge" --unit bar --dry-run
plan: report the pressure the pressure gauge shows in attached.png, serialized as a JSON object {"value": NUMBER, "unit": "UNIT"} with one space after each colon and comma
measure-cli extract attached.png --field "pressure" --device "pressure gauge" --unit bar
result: {"value": 19, "unit": "bar"}
